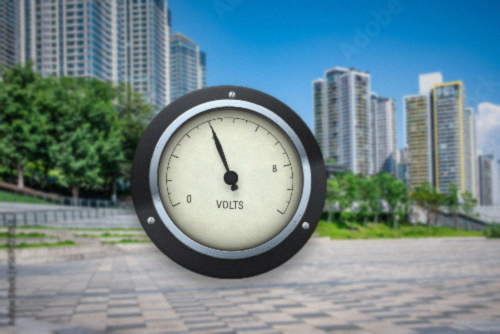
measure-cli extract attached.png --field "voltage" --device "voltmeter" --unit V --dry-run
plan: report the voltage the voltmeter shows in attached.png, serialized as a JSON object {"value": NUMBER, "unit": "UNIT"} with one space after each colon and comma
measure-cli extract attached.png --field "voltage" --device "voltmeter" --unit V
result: {"value": 4, "unit": "V"}
